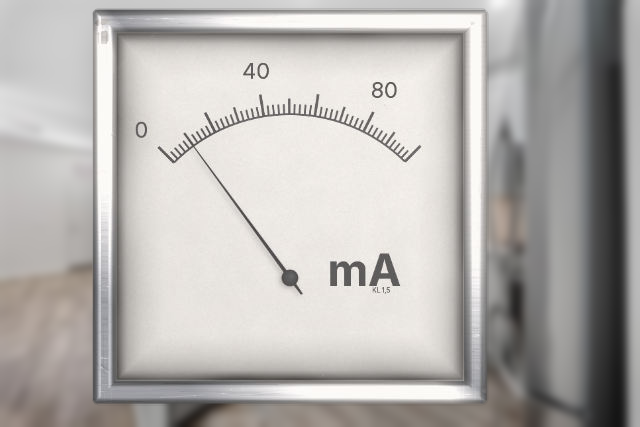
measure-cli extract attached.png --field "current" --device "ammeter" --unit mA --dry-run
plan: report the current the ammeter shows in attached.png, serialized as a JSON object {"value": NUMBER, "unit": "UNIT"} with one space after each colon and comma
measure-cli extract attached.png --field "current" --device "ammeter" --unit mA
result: {"value": 10, "unit": "mA"}
